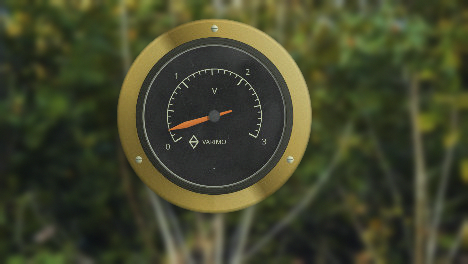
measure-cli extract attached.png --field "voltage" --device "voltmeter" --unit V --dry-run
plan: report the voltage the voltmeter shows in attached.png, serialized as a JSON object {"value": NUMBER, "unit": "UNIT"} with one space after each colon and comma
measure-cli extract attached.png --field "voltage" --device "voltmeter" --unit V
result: {"value": 0.2, "unit": "V"}
